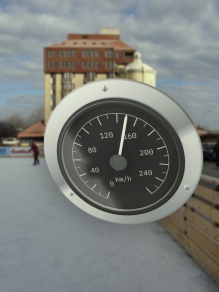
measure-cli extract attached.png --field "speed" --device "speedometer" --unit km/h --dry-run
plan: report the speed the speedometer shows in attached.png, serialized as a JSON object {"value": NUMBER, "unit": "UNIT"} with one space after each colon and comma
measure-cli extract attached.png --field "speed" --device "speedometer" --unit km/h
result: {"value": 150, "unit": "km/h"}
